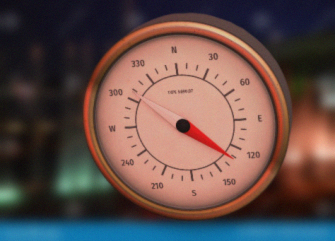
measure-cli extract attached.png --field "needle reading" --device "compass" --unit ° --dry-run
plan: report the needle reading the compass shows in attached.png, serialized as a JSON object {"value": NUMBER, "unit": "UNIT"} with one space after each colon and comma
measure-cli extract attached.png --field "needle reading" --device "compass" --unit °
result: {"value": 130, "unit": "°"}
